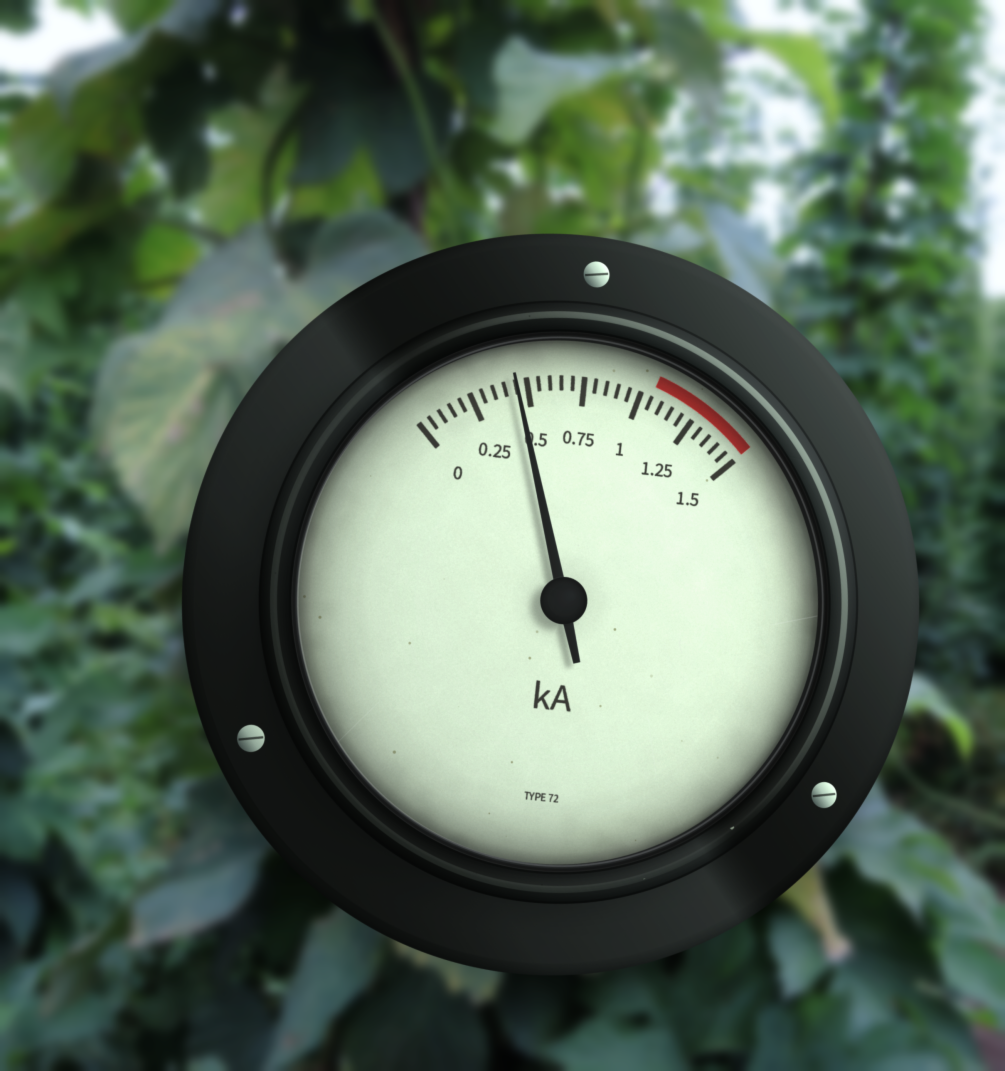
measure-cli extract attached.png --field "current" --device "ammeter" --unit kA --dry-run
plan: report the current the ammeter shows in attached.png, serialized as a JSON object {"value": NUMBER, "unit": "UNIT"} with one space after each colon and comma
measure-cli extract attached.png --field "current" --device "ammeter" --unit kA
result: {"value": 0.45, "unit": "kA"}
